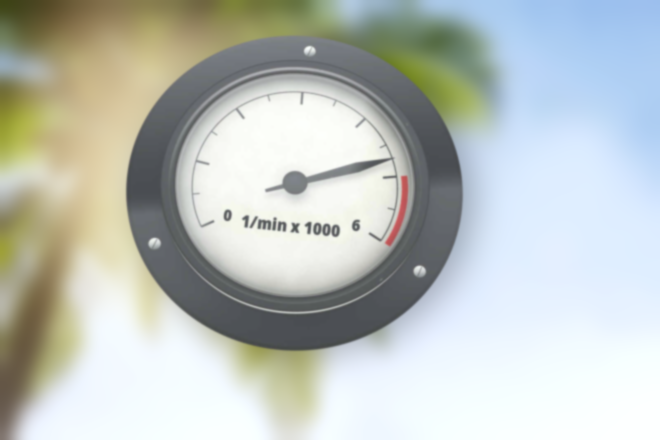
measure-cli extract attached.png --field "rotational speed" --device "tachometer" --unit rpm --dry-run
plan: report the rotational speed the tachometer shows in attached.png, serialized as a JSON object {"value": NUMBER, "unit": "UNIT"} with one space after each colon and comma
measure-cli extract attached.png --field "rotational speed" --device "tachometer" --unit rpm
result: {"value": 4750, "unit": "rpm"}
